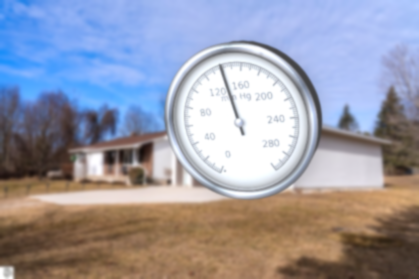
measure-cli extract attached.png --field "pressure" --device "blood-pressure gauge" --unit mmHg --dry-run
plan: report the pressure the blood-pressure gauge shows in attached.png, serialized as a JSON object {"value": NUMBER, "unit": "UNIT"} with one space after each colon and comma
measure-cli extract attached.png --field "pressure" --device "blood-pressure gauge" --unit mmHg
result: {"value": 140, "unit": "mmHg"}
